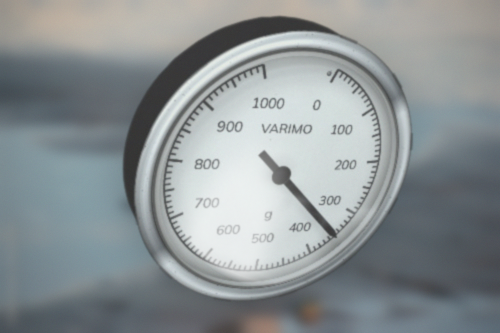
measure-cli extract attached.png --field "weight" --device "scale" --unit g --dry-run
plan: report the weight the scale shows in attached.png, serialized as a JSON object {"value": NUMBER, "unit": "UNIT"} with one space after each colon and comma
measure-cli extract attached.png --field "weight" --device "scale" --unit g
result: {"value": 350, "unit": "g"}
